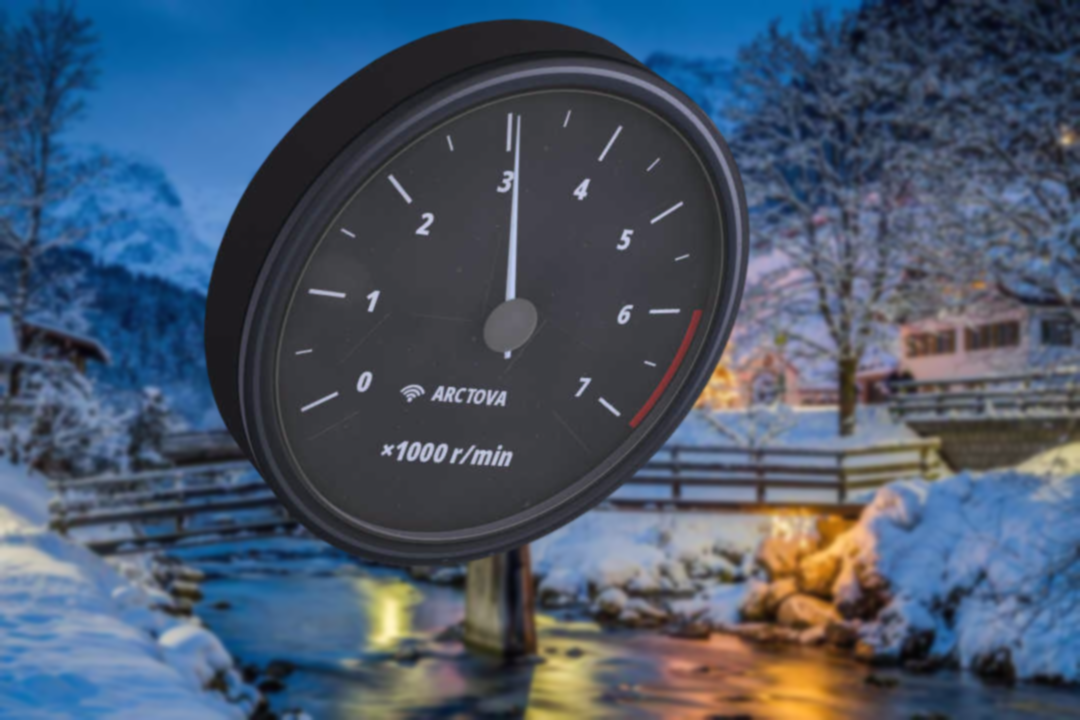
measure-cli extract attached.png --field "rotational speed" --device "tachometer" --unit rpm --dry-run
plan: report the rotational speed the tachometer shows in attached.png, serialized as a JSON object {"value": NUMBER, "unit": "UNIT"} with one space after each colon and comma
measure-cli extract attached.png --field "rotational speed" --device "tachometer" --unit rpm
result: {"value": 3000, "unit": "rpm"}
